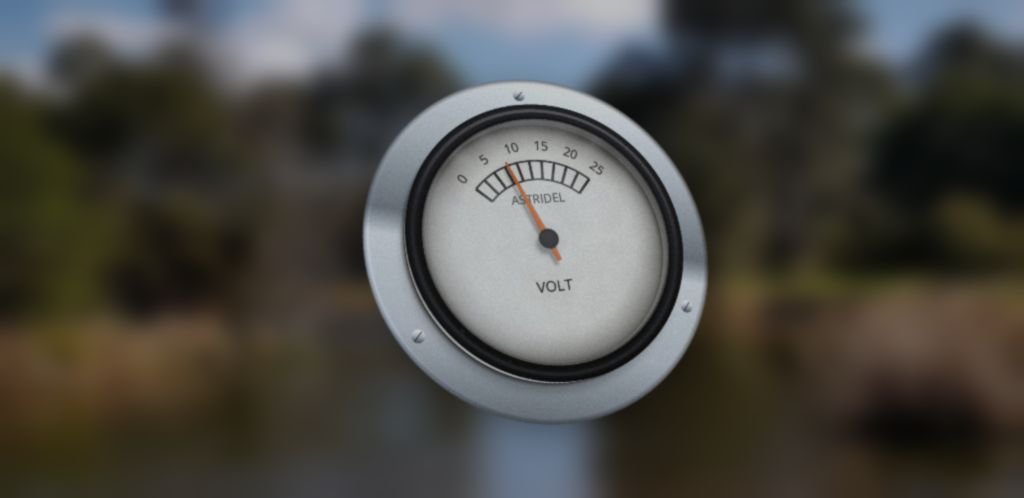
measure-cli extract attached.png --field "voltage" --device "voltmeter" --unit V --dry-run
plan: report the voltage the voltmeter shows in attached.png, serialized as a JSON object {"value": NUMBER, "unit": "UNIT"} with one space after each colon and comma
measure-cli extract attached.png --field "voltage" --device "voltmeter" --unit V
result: {"value": 7.5, "unit": "V"}
